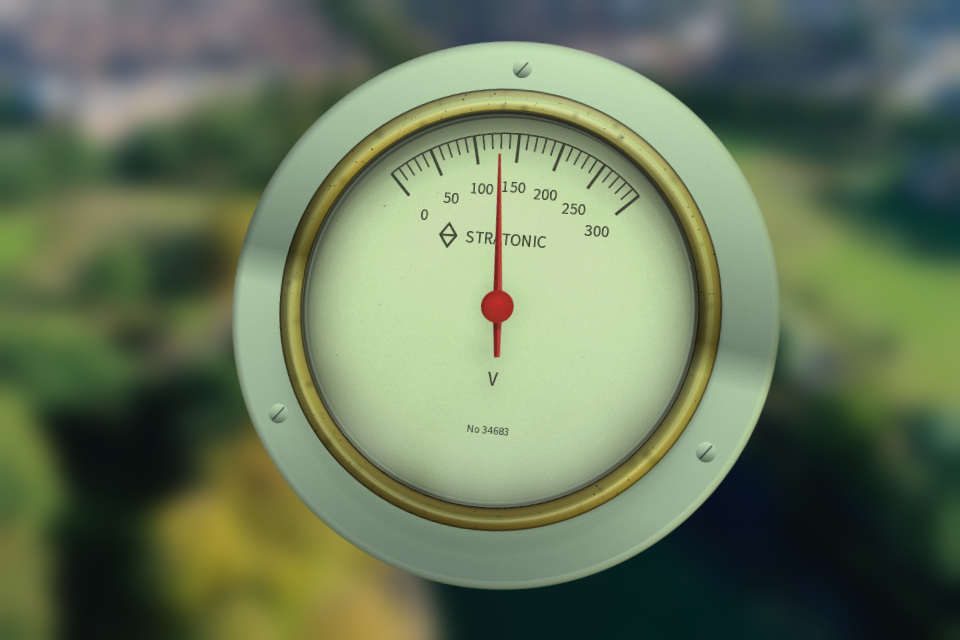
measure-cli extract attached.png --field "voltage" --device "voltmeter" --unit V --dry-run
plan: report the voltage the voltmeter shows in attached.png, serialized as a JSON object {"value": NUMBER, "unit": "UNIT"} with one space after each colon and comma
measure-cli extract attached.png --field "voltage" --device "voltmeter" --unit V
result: {"value": 130, "unit": "V"}
